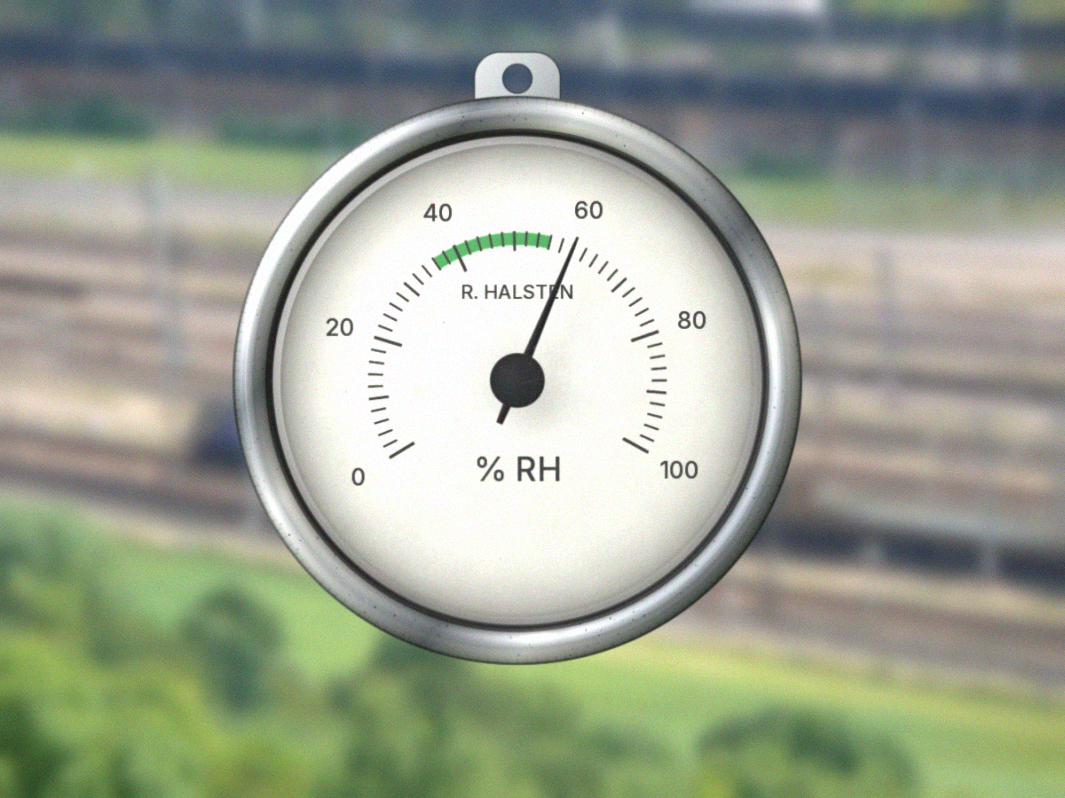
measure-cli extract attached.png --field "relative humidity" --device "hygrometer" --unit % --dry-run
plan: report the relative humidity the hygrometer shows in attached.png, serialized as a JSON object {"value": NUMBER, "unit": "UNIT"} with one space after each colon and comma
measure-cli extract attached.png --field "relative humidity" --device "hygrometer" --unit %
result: {"value": 60, "unit": "%"}
